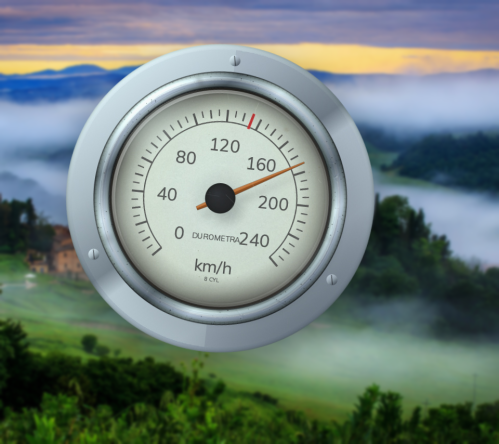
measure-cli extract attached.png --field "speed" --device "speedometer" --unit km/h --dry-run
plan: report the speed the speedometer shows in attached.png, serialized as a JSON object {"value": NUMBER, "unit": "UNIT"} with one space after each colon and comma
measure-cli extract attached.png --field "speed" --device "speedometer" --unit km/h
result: {"value": 175, "unit": "km/h"}
